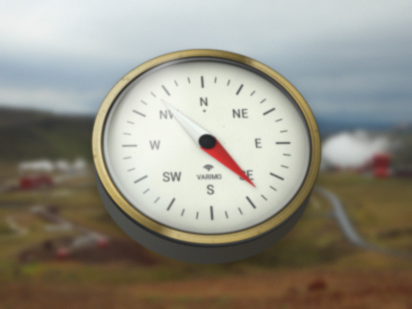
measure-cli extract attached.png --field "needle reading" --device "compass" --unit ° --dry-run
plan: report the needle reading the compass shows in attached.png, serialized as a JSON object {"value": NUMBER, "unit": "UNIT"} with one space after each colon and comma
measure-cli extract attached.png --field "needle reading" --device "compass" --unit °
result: {"value": 140, "unit": "°"}
